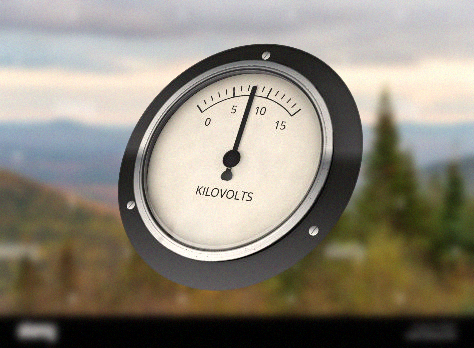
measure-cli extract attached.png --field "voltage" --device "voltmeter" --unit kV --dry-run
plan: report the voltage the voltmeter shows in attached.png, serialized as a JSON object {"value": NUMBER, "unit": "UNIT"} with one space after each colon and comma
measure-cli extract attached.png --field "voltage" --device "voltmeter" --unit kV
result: {"value": 8, "unit": "kV"}
